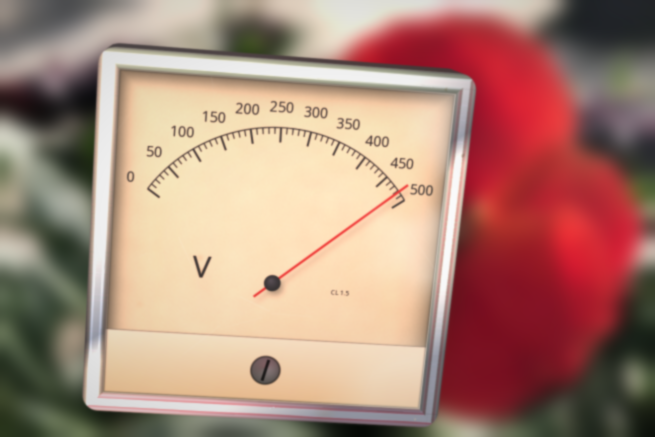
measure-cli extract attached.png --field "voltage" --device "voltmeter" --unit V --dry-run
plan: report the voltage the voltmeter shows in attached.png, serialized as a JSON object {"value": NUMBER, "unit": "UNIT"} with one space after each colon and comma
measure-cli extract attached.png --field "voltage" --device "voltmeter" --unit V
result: {"value": 480, "unit": "V"}
